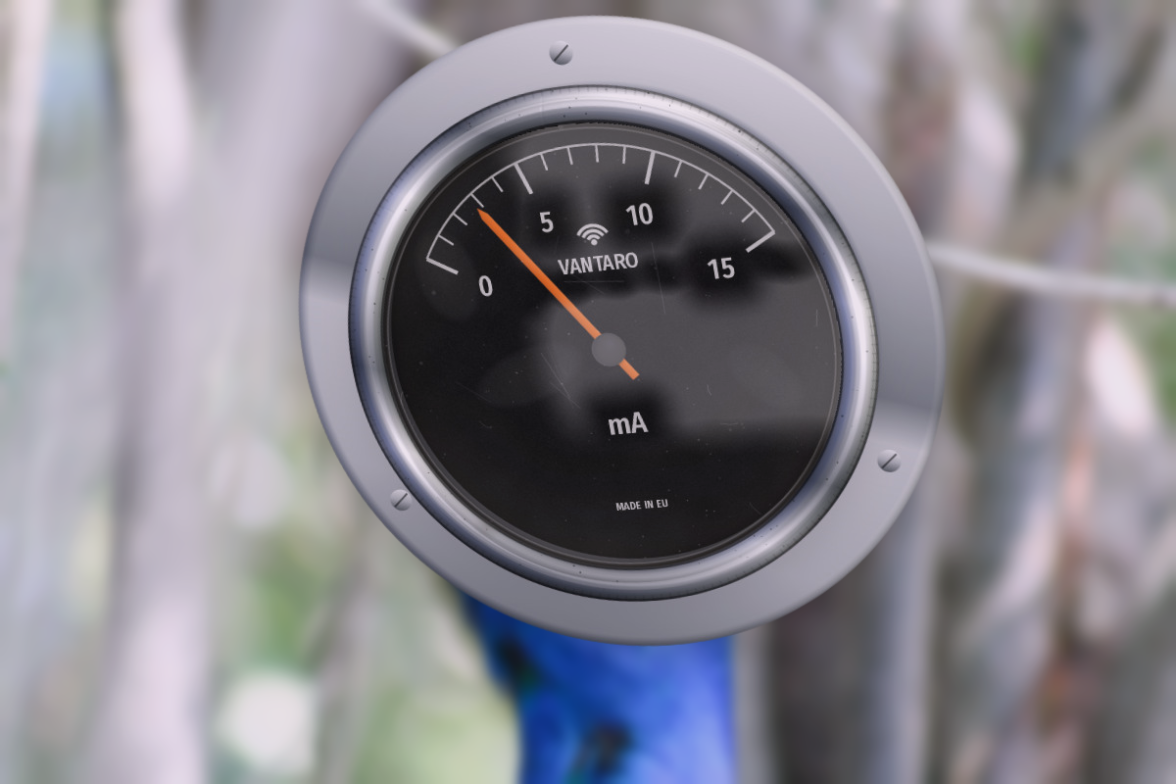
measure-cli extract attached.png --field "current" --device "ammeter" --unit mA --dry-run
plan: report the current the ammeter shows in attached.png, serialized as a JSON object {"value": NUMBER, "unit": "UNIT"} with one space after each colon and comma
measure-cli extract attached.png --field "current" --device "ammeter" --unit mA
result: {"value": 3, "unit": "mA"}
